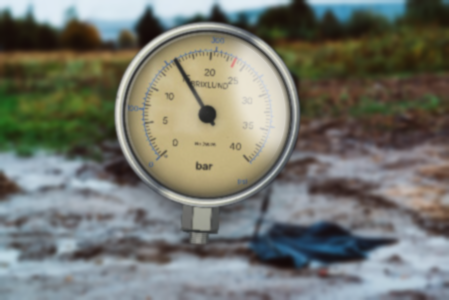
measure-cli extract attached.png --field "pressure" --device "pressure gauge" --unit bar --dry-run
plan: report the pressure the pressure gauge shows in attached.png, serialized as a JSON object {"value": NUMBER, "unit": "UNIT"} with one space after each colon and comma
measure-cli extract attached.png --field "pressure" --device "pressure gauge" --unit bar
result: {"value": 15, "unit": "bar"}
